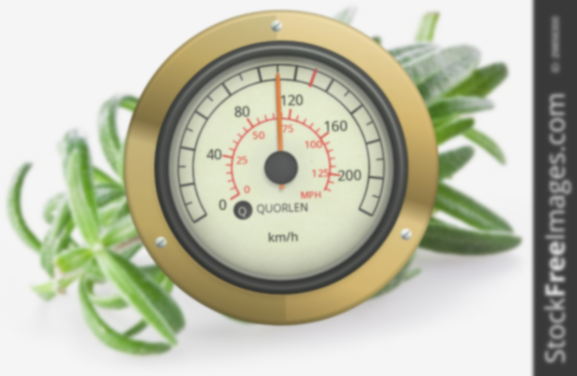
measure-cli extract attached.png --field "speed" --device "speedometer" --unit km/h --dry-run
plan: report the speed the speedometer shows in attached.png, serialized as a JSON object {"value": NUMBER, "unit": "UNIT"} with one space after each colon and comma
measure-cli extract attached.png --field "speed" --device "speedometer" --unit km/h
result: {"value": 110, "unit": "km/h"}
